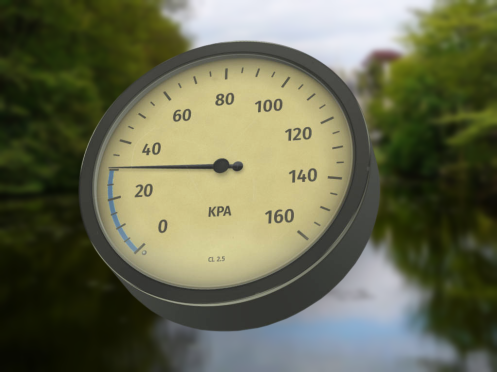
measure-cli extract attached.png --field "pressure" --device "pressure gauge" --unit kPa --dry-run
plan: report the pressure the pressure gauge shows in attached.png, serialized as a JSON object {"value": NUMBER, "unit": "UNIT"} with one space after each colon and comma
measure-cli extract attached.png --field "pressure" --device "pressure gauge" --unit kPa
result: {"value": 30, "unit": "kPa"}
